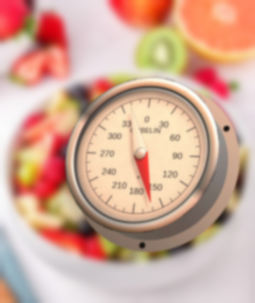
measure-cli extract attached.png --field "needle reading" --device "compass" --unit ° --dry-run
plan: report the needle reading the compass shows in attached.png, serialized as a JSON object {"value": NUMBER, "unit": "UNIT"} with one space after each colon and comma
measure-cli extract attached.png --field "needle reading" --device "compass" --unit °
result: {"value": 160, "unit": "°"}
